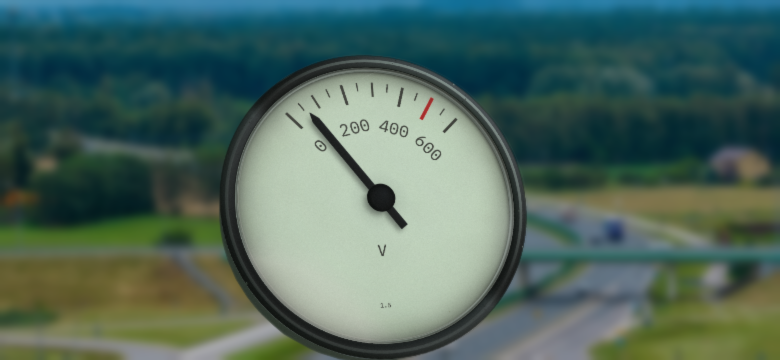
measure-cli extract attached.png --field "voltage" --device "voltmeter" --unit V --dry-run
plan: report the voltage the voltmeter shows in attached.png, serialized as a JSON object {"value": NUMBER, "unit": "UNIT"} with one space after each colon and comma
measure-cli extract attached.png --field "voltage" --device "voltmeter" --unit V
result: {"value": 50, "unit": "V"}
